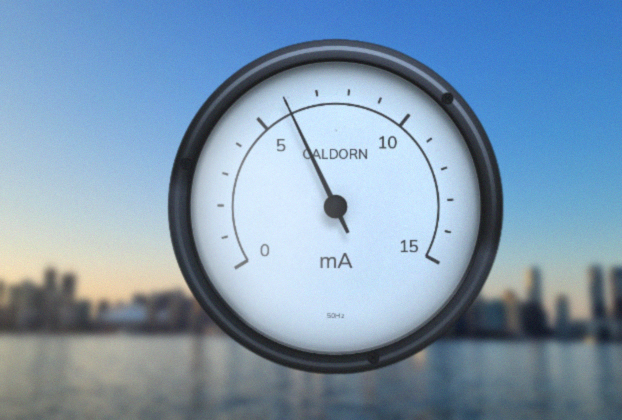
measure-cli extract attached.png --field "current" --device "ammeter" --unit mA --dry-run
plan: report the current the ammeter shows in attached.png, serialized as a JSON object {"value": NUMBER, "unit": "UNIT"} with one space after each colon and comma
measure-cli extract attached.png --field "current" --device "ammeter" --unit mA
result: {"value": 6, "unit": "mA"}
